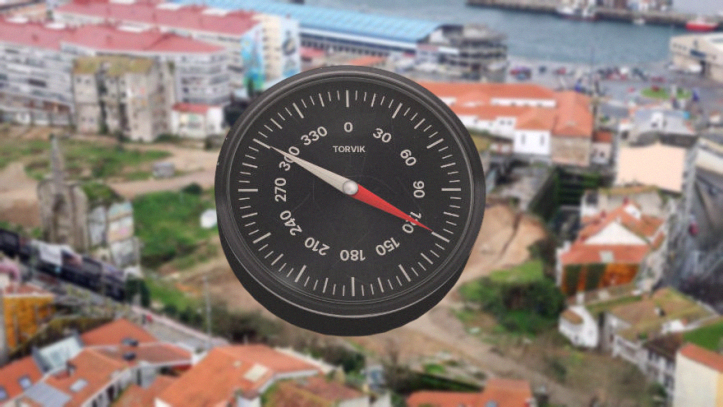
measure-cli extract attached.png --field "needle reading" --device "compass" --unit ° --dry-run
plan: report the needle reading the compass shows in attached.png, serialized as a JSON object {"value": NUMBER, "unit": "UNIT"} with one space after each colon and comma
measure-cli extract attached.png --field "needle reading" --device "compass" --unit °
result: {"value": 120, "unit": "°"}
